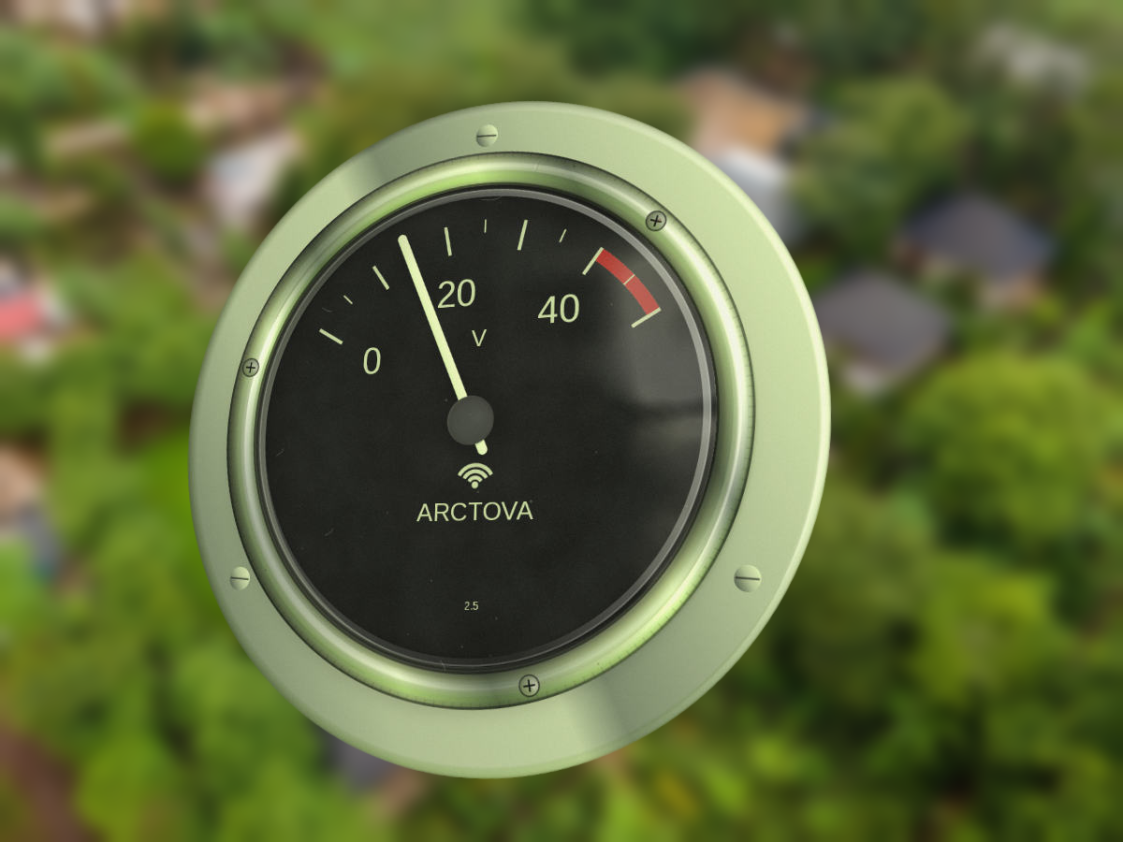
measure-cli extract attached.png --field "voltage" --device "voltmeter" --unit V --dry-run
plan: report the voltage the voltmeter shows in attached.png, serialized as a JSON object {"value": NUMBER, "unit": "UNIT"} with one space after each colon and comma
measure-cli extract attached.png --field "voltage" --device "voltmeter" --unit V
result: {"value": 15, "unit": "V"}
